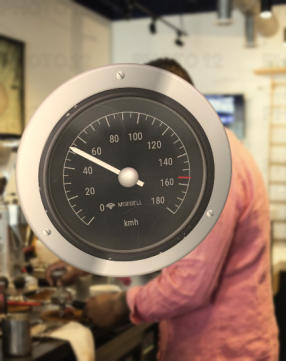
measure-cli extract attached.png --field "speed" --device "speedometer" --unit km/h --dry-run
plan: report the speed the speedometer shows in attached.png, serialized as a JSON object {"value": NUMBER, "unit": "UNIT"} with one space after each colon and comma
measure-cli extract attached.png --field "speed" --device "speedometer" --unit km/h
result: {"value": 52.5, "unit": "km/h"}
